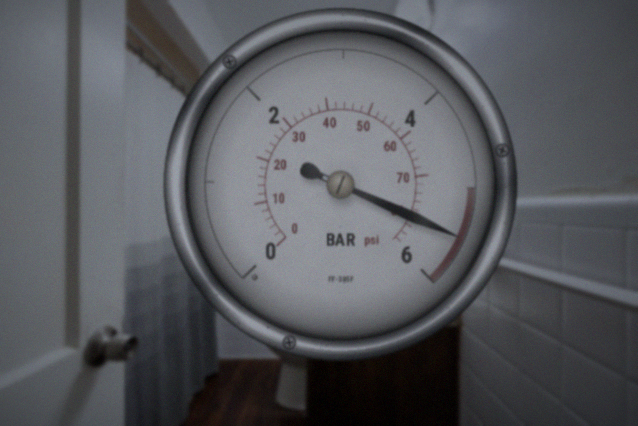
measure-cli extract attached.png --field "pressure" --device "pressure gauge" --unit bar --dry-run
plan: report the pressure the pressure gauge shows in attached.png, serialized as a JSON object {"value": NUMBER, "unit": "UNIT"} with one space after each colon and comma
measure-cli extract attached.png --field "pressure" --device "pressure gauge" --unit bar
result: {"value": 5.5, "unit": "bar"}
